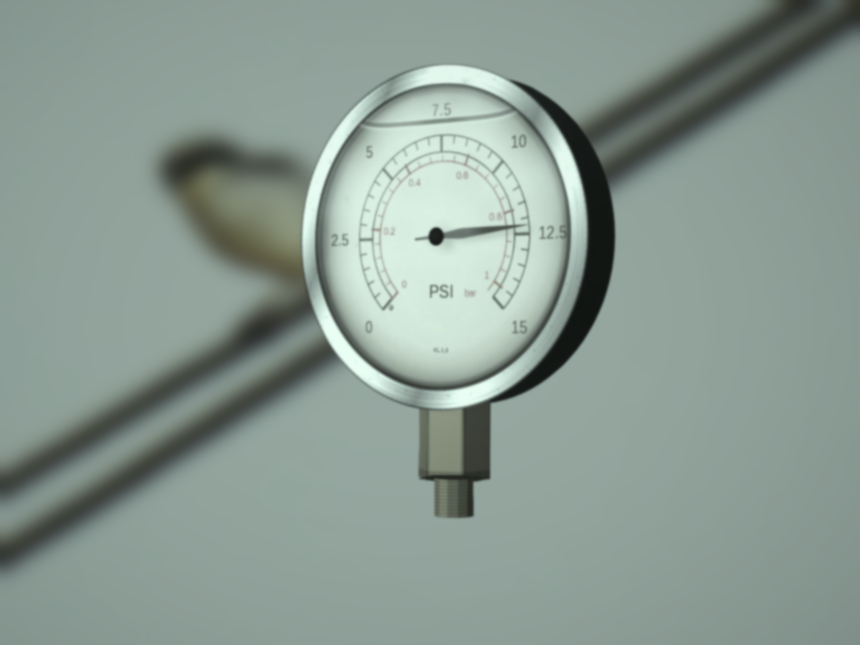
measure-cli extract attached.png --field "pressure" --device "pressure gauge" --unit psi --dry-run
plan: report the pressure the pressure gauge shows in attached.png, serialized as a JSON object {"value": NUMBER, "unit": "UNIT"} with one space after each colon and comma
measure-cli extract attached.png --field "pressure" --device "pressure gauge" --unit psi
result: {"value": 12.25, "unit": "psi"}
